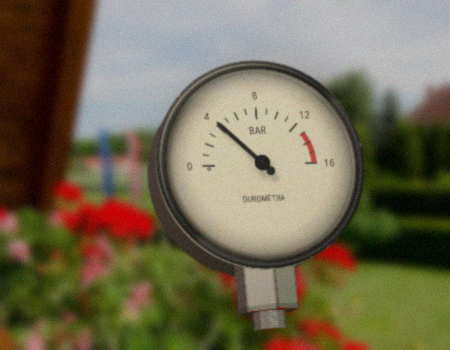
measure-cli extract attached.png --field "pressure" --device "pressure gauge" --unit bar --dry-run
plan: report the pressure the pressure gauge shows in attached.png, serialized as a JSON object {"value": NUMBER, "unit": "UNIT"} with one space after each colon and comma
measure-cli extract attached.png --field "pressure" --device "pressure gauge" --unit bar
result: {"value": 4, "unit": "bar"}
